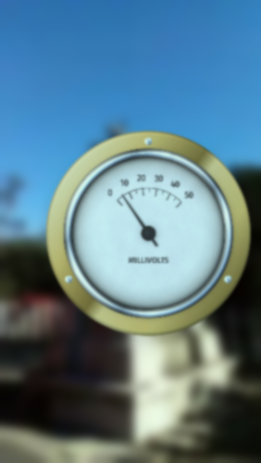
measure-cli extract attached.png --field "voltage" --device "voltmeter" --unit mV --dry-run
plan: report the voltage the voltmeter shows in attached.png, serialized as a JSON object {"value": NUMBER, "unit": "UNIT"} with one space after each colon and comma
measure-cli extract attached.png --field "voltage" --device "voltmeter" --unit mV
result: {"value": 5, "unit": "mV"}
